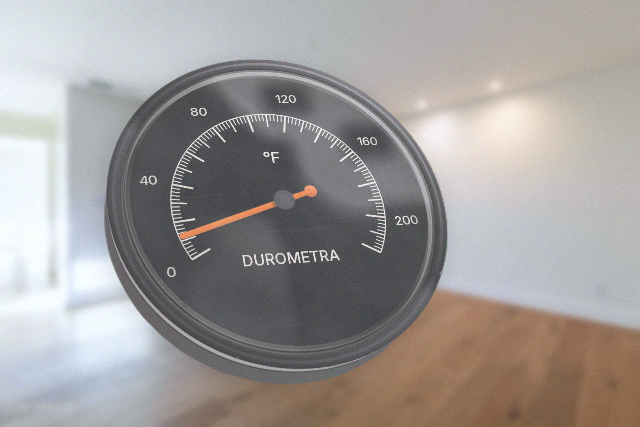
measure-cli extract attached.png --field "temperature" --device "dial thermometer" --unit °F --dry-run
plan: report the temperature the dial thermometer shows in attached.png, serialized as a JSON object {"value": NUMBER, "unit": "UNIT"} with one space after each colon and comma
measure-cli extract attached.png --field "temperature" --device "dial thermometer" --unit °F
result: {"value": 10, "unit": "°F"}
